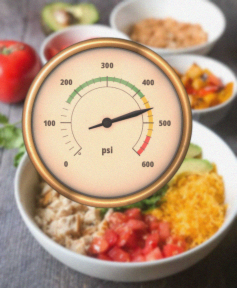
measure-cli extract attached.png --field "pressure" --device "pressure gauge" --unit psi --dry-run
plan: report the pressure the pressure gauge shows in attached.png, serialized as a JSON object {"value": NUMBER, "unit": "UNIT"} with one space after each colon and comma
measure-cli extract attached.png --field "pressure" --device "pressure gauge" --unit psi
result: {"value": 460, "unit": "psi"}
